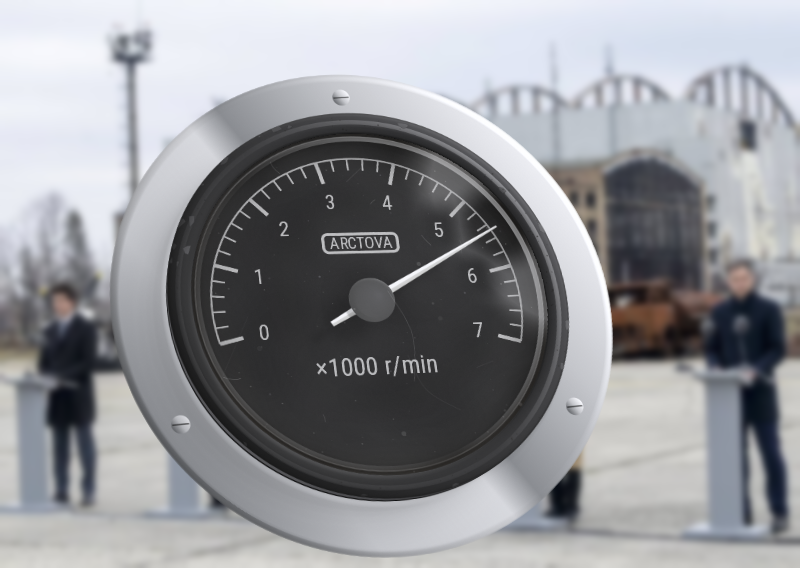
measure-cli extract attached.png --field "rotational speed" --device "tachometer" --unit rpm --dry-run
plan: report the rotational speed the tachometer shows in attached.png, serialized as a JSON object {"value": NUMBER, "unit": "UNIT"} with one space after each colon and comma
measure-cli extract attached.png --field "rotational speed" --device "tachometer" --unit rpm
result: {"value": 5500, "unit": "rpm"}
